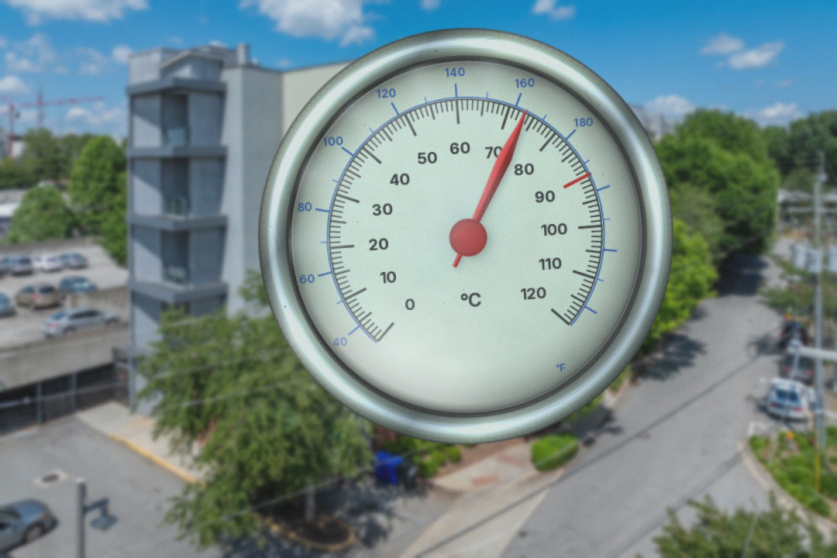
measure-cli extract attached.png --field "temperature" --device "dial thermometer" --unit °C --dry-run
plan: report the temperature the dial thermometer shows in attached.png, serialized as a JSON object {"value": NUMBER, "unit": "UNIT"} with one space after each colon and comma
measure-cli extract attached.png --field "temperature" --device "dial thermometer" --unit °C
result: {"value": 73, "unit": "°C"}
